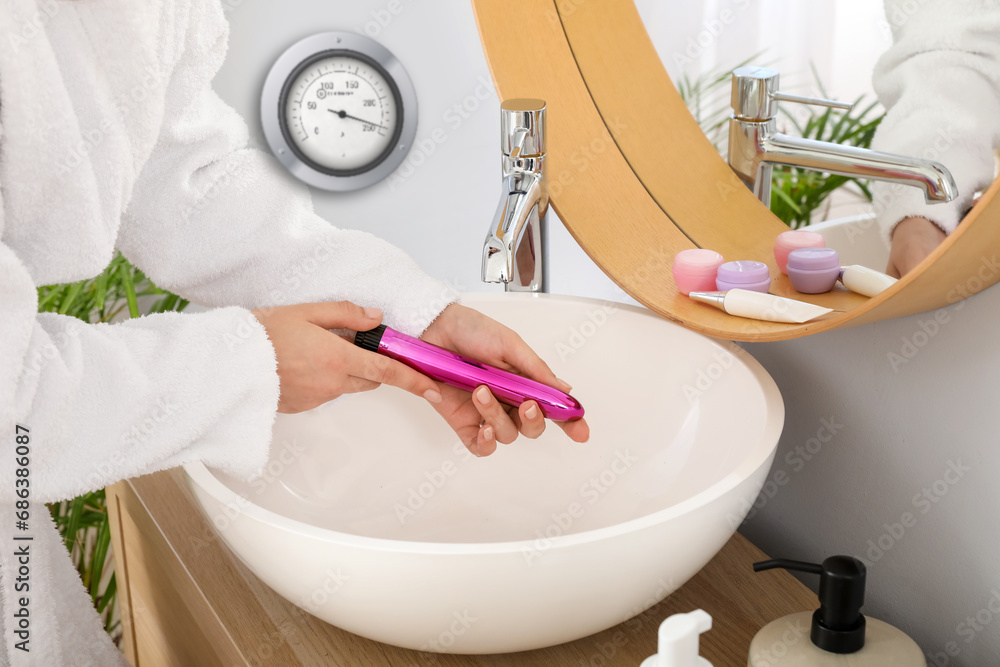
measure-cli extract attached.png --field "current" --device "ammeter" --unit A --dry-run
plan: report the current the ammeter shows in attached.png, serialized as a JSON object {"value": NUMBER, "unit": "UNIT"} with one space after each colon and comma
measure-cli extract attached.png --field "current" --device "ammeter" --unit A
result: {"value": 240, "unit": "A"}
